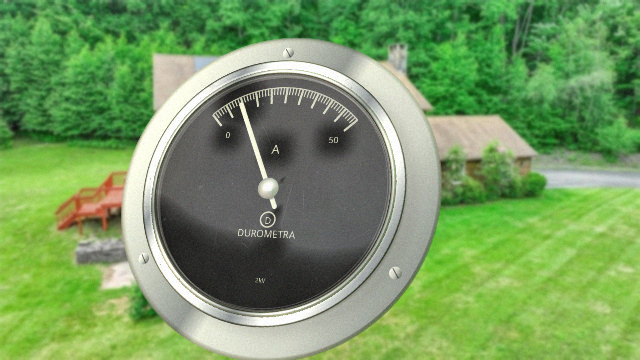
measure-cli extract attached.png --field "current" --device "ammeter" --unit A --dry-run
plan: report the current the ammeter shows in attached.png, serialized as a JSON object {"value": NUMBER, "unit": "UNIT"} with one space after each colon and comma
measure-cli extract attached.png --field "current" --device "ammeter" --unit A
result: {"value": 10, "unit": "A"}
